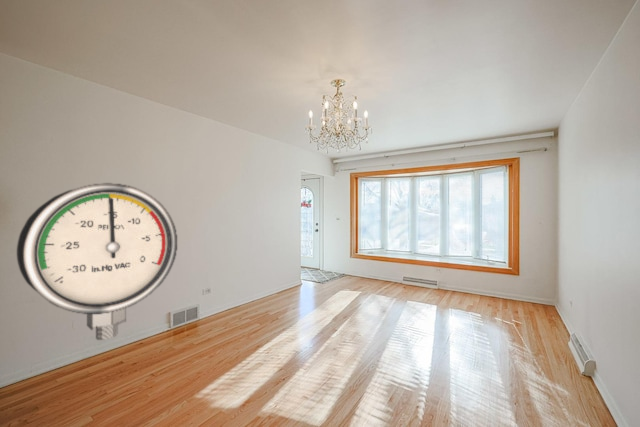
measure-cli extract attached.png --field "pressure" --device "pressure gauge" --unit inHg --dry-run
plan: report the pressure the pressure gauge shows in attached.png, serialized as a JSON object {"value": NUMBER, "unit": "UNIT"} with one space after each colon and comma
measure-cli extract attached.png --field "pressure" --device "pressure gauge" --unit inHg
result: {"value": -15, "unit": "inHg"}
